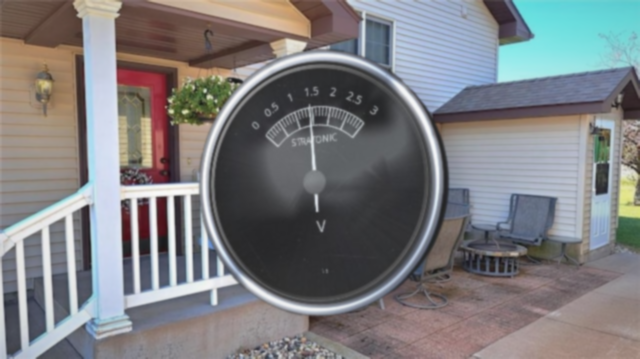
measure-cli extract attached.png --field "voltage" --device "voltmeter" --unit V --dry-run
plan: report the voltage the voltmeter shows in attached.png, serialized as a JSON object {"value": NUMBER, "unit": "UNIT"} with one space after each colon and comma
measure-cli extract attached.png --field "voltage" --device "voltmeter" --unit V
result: {"value": 1.5, "unit": "V"}
